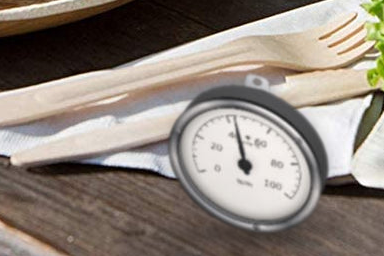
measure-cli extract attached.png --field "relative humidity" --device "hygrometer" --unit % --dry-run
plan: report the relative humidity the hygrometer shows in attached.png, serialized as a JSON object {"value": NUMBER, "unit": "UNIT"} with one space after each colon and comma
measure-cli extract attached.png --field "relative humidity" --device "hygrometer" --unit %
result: {"value": 44, "unit": "%"}
